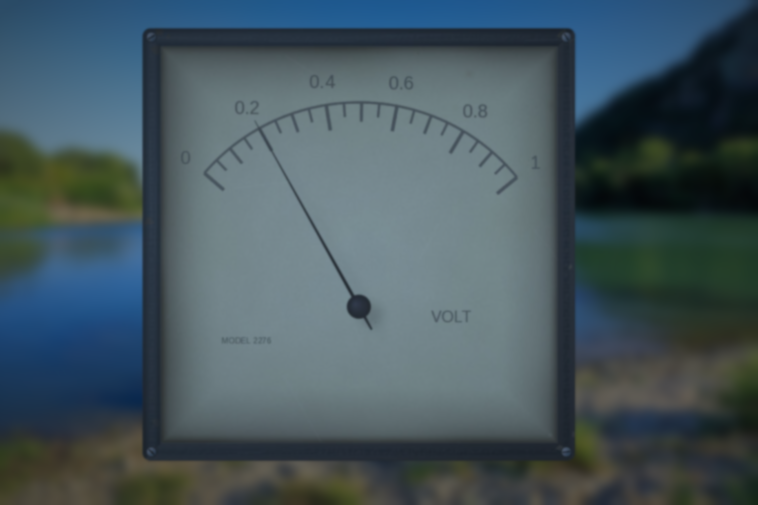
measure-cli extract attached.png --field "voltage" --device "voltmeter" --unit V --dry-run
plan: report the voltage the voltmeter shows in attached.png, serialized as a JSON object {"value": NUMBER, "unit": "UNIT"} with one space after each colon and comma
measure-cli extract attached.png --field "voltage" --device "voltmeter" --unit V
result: {"value": 0.2, "unit": "V"}
